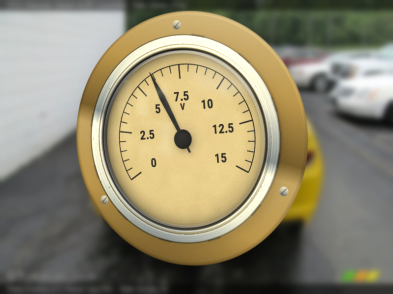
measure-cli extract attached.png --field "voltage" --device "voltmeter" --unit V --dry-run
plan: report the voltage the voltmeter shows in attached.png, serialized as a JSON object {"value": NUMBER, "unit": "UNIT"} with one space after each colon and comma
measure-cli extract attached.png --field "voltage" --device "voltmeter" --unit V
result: {"value": 6, "unit": "V"}
